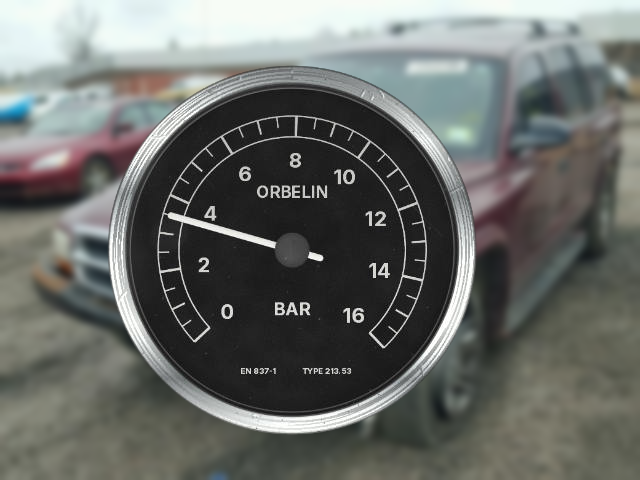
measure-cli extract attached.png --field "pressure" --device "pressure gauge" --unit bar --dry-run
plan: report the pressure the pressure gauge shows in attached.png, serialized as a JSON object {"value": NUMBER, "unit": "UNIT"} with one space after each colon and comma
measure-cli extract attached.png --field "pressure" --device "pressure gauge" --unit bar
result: {"value": 3.5, "unit": "bar"}
